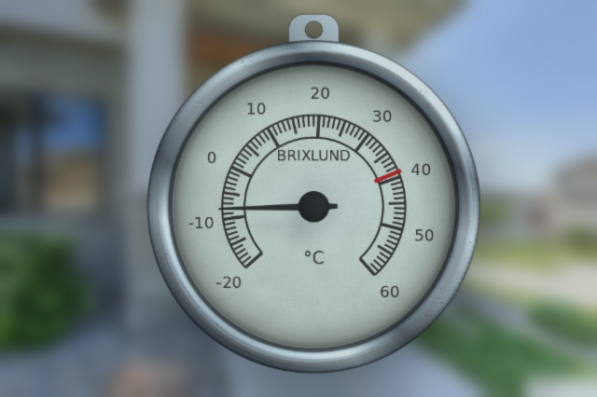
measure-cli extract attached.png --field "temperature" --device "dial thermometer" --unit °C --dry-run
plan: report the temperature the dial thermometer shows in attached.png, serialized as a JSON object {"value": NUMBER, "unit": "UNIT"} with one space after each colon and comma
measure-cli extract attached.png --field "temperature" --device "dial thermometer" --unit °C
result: {"value": -8, "unit": "°C"}
